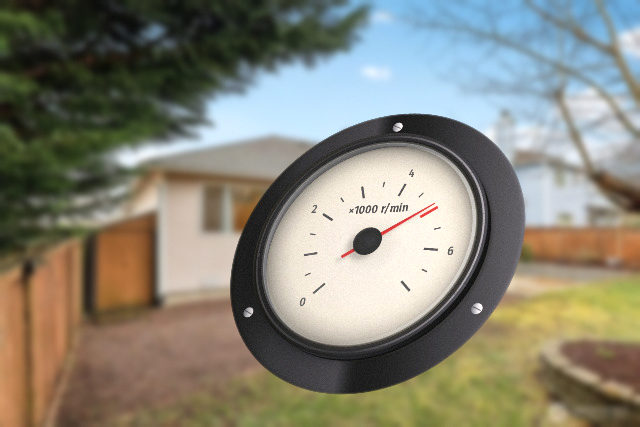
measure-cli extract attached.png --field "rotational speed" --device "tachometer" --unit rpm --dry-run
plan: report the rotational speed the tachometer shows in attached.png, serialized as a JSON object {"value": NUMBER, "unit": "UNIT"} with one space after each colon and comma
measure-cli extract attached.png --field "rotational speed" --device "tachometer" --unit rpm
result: {"value": 5000, "unit": "rpm"}
